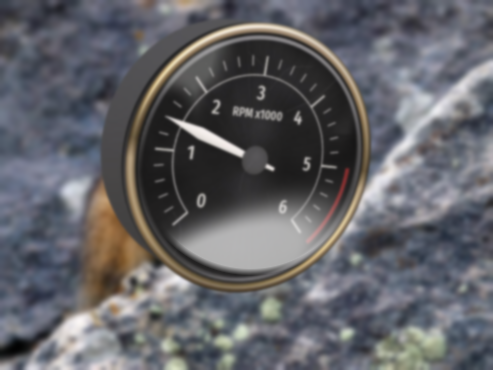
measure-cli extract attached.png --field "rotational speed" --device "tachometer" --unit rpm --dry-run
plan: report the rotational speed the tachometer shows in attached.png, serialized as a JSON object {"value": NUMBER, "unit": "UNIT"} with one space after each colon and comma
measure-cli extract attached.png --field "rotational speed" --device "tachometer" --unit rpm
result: {"value": 1400, "unit": "rpm"}
